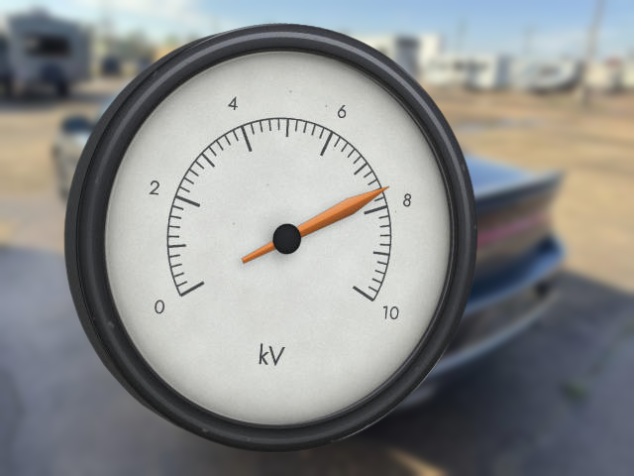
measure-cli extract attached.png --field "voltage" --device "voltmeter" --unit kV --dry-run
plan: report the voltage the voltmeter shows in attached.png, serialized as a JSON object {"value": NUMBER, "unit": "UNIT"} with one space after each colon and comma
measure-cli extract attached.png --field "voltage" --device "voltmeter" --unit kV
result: {"value": 7.6, "unit": "kV"}
